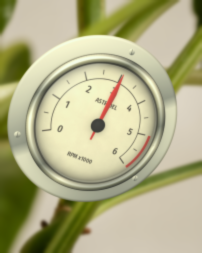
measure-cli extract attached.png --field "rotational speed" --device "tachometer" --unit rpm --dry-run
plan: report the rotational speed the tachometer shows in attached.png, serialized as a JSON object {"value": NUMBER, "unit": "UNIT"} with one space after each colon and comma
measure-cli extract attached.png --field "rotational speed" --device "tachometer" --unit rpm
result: {"value": 3000, "unit": "rpm"}
